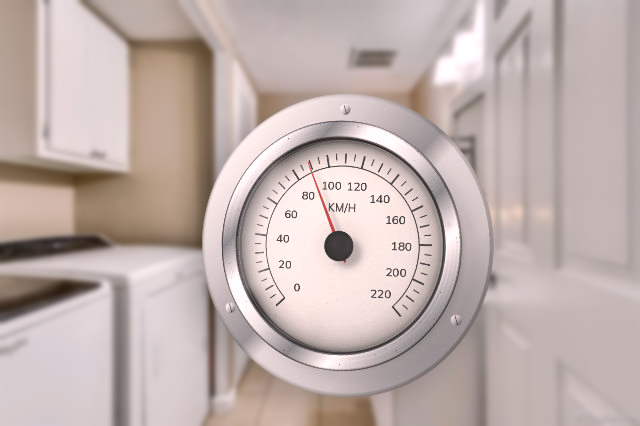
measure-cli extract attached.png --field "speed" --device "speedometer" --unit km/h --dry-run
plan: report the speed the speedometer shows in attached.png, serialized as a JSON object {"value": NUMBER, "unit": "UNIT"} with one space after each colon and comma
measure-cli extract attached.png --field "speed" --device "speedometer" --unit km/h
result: {"value": 90, "unit": "km/h"}
